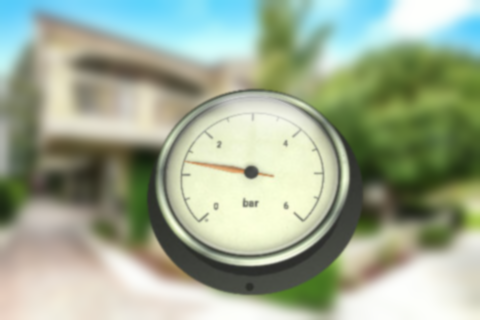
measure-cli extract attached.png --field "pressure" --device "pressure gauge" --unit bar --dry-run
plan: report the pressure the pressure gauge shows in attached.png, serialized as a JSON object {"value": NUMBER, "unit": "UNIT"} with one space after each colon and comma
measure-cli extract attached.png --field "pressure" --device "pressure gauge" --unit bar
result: {"value": 1.25, "unit": "bar"}
